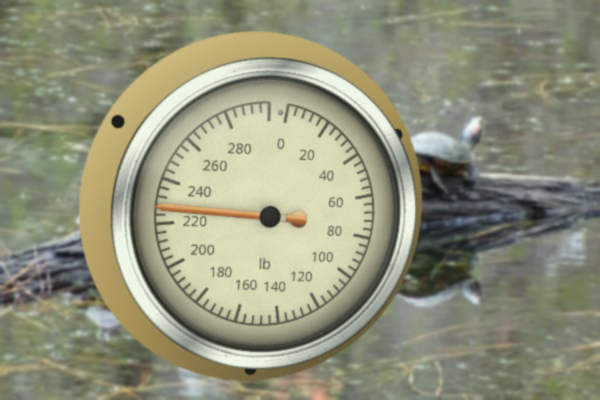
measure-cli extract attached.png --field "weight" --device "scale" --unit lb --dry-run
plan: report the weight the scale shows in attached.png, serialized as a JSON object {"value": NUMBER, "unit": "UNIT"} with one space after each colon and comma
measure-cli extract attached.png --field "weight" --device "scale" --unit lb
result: {"value": 228, "unit": "lb"}
